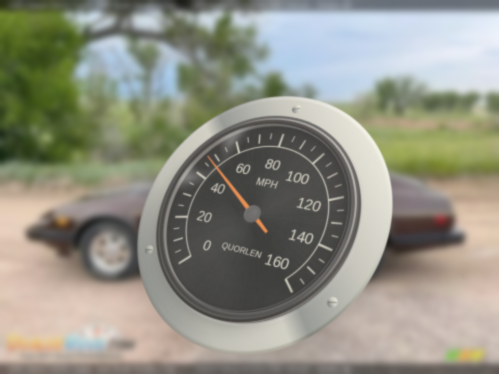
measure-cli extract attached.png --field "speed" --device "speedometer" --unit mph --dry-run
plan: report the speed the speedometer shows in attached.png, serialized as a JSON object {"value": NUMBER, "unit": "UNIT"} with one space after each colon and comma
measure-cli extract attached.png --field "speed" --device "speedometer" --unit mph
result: {"value": 47.5, "unit": "mph"}
